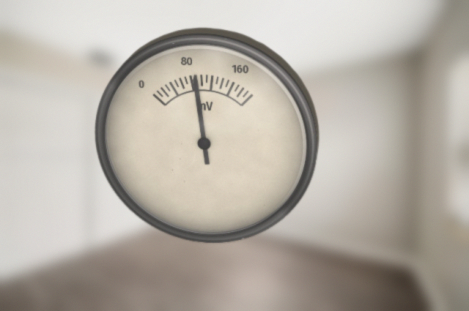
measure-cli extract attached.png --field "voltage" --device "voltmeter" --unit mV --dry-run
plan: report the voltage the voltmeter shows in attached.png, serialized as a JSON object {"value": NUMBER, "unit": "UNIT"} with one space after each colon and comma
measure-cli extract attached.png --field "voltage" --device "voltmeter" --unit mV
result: {"value": 90, "unit": "mV"}
